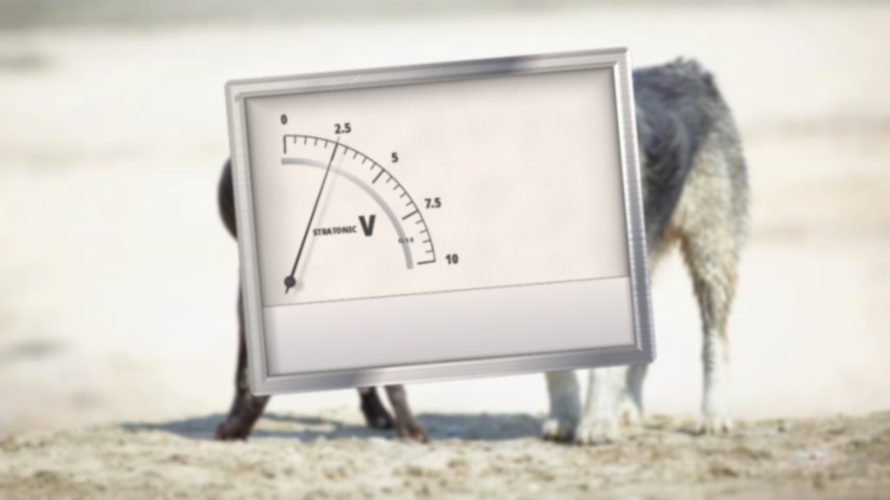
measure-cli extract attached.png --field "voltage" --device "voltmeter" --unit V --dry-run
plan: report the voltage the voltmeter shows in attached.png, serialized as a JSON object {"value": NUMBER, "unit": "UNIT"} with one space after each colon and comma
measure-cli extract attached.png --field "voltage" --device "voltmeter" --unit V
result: {"value": 2.5, "unit": "V"}
